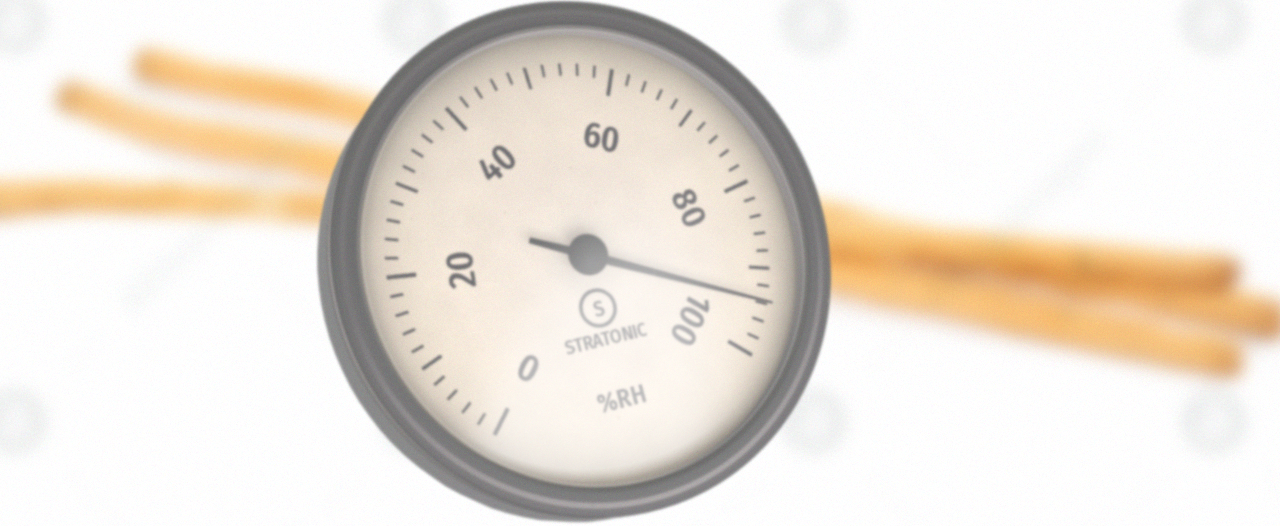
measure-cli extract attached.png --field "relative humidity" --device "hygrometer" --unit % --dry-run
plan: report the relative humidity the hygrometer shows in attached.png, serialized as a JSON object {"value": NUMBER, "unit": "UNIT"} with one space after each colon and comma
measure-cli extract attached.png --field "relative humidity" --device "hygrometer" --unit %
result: {"value": 94, "unit": "%"}
